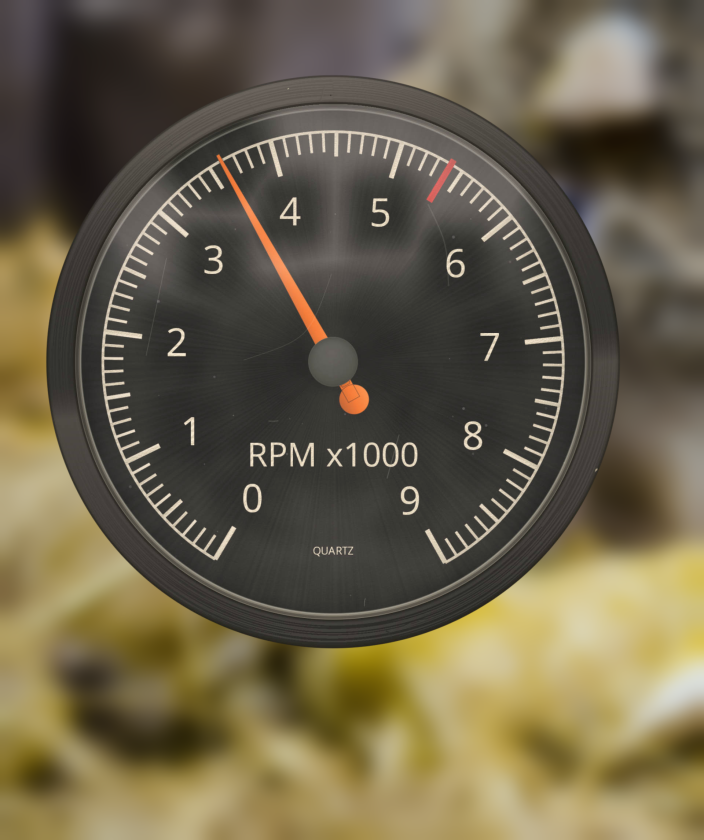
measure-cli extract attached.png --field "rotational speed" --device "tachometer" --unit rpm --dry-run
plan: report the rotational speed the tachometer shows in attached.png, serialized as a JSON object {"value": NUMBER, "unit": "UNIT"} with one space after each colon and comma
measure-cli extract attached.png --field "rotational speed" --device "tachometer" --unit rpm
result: {"value": 3600, "unit": "rpm"}
